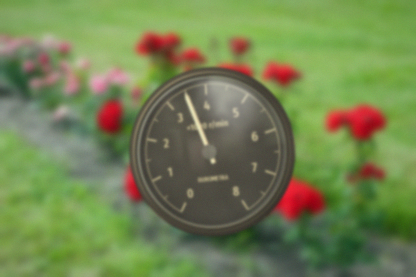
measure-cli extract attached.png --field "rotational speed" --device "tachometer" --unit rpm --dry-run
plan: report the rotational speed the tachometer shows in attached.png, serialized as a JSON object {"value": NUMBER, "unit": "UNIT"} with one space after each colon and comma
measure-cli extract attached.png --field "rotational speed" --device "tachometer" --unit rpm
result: {"value": 3500, "unit": "rpm"}
